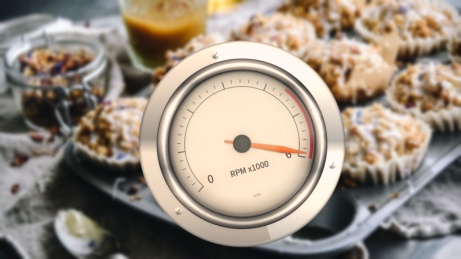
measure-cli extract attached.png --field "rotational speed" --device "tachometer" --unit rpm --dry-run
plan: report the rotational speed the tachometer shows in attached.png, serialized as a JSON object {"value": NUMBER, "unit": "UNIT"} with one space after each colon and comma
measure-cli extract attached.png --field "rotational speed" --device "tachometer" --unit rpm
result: {"value": 5900, "unit": "rpm"}
